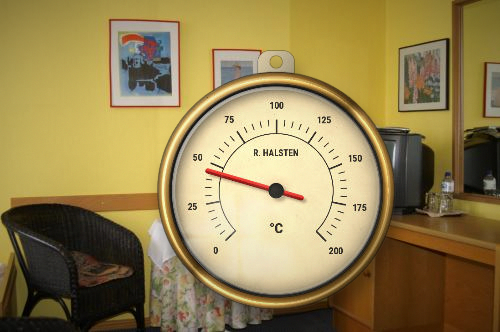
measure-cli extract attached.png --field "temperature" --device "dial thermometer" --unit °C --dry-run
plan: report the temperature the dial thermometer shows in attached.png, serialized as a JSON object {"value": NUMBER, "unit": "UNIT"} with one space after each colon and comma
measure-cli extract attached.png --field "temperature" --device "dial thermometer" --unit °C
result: {"value": 45, "unit": "°C"}
